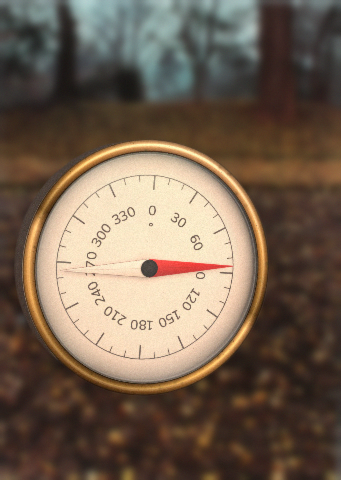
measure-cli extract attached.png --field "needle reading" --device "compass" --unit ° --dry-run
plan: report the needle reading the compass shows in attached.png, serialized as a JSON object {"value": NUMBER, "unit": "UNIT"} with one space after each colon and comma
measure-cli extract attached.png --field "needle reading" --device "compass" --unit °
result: {"value": 85, "unit": "°"}
